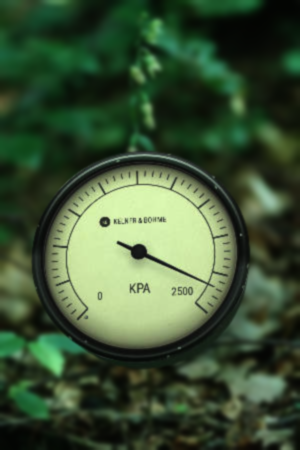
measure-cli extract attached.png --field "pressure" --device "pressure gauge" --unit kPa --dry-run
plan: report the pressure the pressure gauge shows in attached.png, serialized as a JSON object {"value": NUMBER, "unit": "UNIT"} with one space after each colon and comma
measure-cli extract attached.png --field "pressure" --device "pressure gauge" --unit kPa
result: {"value": 2350, "unit": "kPa"}
